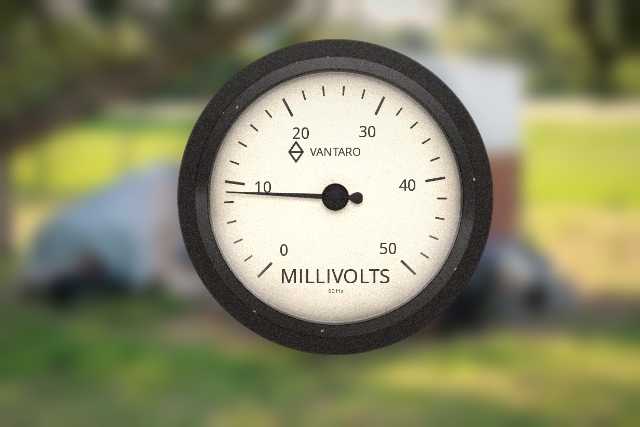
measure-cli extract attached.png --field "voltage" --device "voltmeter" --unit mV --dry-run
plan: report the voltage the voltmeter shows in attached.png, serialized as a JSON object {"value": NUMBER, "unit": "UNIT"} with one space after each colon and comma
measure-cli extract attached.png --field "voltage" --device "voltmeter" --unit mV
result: {"value": 9, "unit": "mV"}
